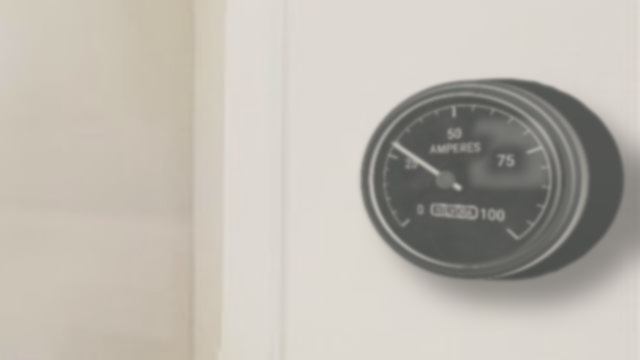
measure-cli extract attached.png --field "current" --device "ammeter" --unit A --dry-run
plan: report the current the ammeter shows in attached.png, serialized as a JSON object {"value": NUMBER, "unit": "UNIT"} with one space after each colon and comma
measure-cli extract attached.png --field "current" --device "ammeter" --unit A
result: {"value": 30, "unit": "A"}
